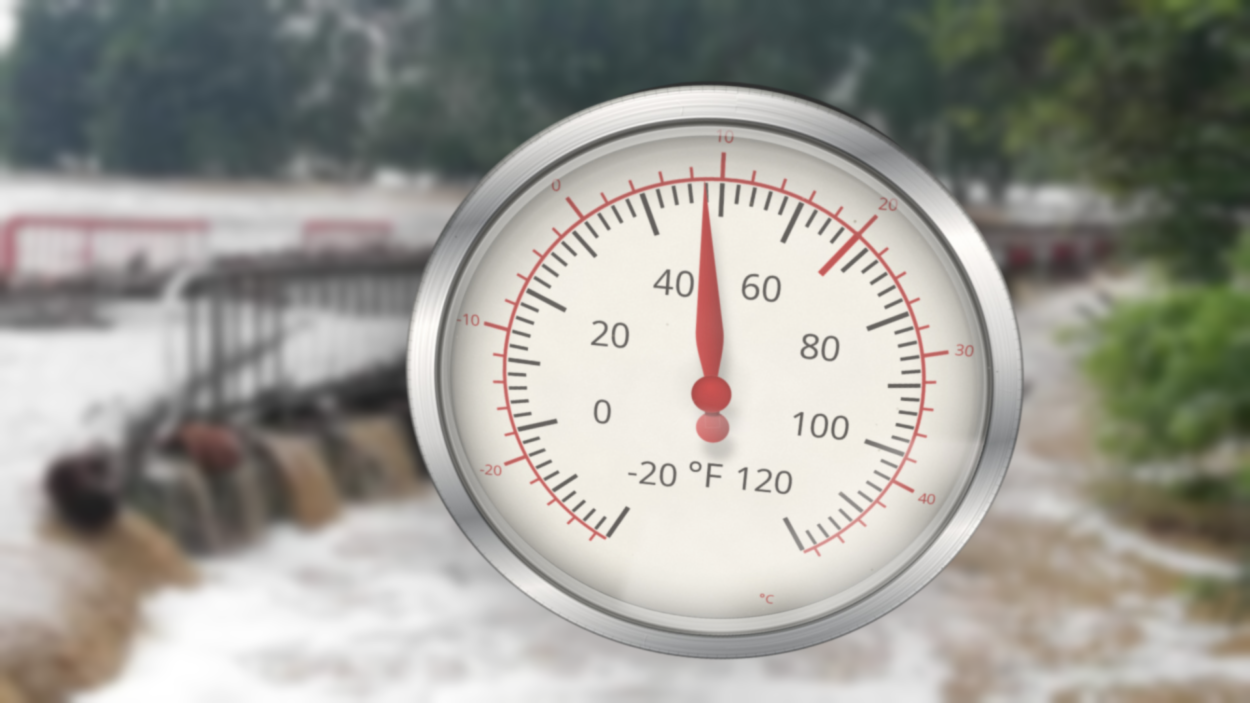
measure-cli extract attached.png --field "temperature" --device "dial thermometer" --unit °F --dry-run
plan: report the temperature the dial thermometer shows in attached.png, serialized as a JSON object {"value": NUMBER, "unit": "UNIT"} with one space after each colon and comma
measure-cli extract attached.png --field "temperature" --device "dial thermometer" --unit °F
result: {"value": 48, "unit": "°F"}
